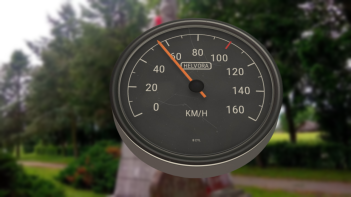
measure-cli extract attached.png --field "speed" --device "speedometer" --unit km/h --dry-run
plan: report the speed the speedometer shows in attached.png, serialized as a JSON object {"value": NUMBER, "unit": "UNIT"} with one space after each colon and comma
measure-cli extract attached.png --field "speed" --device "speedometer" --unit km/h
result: {"value": 55, "unit": "km/h"}
